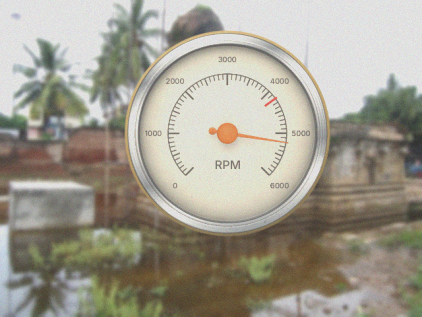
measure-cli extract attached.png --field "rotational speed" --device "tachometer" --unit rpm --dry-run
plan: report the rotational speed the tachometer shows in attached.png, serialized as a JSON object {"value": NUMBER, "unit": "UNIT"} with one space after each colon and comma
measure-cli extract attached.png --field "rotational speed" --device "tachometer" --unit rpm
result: {"value": 5200, "unit": "rpm"}
